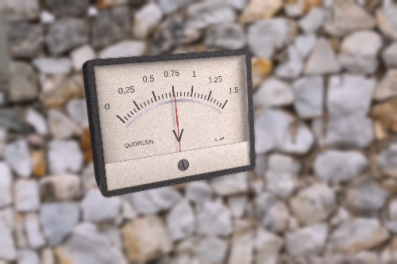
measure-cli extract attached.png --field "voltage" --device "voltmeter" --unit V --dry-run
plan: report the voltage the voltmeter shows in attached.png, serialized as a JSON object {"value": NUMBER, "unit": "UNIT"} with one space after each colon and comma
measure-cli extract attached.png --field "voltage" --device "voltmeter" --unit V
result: {"value": 0.75, "unit": "V"}
